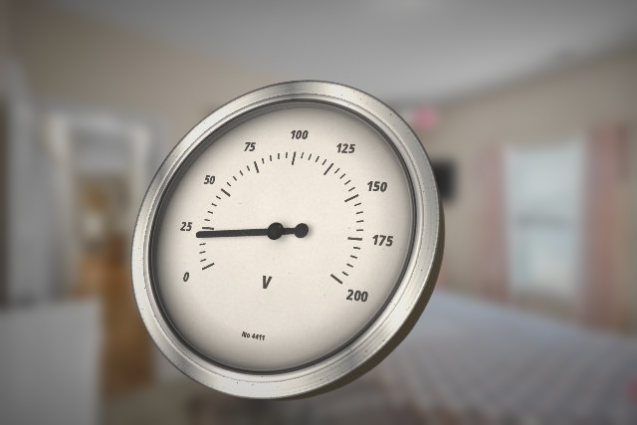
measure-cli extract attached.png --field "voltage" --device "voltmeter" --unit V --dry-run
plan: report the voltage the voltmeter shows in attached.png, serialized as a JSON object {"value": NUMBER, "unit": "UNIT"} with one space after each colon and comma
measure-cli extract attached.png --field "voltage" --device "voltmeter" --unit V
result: {"value": 20, "unit": "V"}
